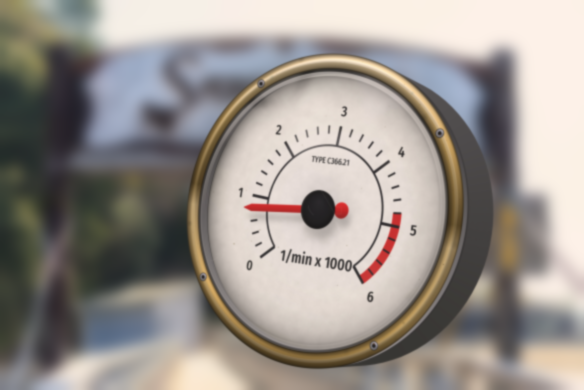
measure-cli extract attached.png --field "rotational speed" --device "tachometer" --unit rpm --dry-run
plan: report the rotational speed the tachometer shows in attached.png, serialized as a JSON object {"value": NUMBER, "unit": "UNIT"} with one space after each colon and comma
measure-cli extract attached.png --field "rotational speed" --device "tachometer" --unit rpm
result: {"value": 800, "unit": "rpm"}
